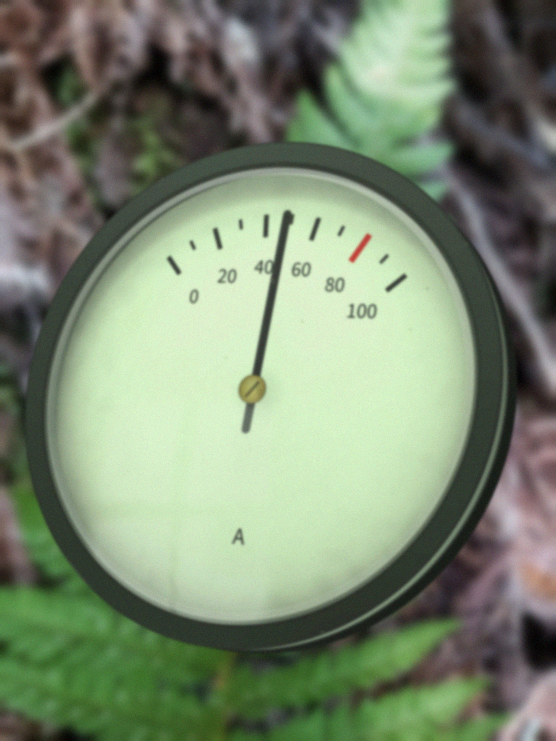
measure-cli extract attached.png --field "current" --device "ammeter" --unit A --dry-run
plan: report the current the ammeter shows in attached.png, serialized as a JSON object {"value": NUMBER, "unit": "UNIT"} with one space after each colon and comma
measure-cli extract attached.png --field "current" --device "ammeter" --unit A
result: {"value": 50, "unit": "A"}
